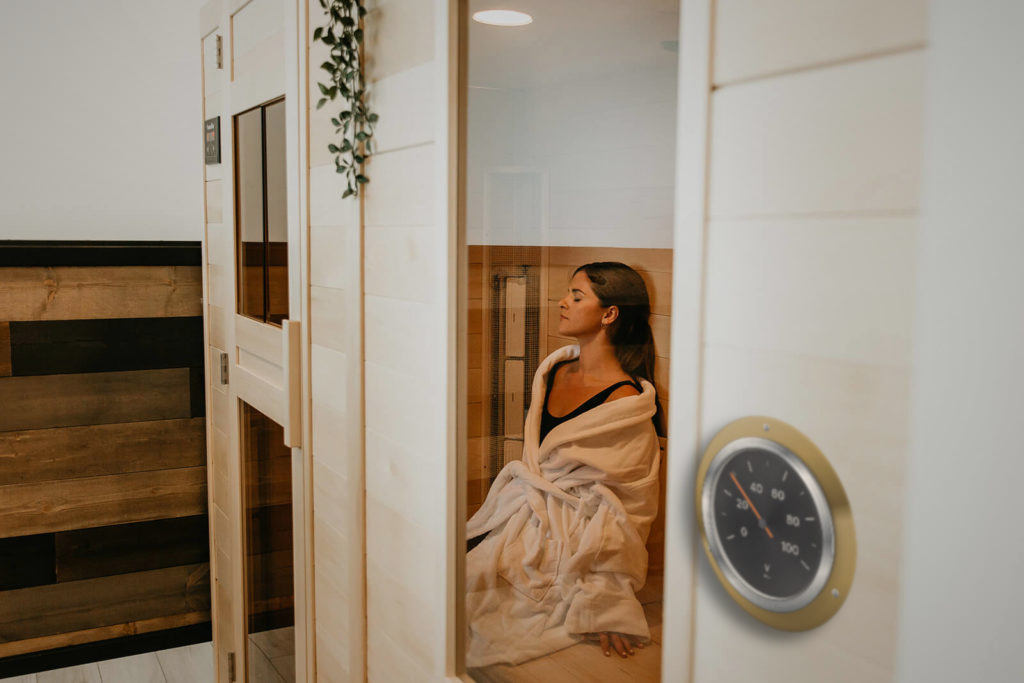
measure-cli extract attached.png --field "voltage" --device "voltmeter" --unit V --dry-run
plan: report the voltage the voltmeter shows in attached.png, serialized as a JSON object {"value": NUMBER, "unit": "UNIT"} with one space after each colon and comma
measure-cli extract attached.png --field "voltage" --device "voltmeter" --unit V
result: {"value": 30, "unit": "V"}
